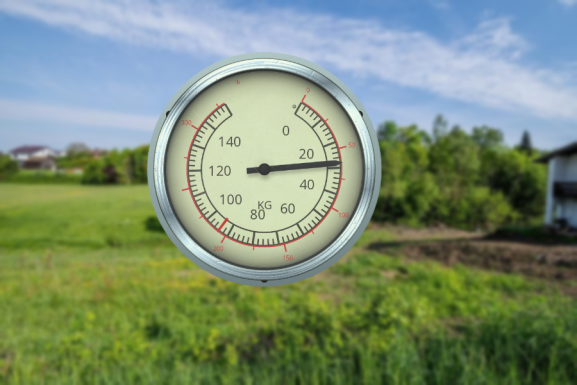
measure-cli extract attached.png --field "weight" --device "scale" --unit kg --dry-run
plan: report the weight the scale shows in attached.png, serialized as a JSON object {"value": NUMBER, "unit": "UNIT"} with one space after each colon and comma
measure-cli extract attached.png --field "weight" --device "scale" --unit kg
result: {"value": 28, "unit": "kg"}
